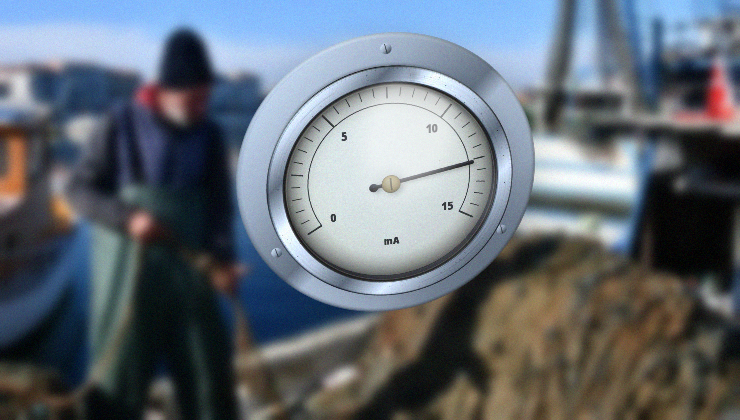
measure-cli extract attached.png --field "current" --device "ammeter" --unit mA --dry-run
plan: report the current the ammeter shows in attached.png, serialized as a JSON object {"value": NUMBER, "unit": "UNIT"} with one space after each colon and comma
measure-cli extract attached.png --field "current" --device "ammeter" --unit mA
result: {"value": 12.5, "unit": "mA"}
